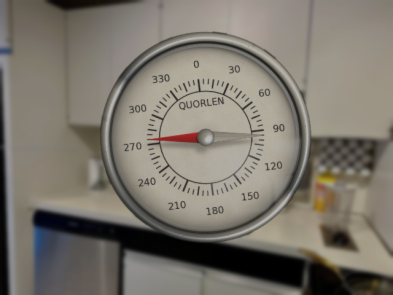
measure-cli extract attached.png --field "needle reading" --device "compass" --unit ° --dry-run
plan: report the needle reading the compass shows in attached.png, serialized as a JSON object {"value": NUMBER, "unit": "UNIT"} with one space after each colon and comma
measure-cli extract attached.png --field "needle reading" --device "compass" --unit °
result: {"value": 275, "unit": "°"}
